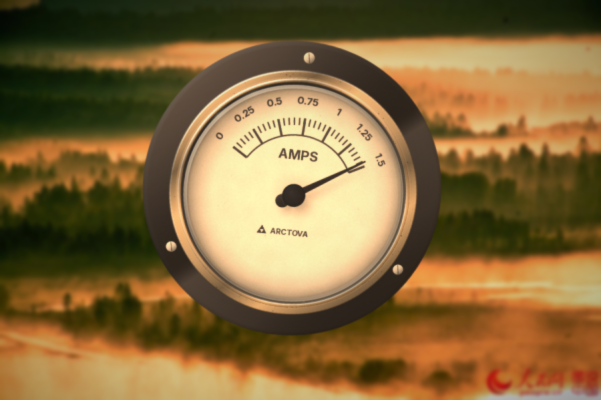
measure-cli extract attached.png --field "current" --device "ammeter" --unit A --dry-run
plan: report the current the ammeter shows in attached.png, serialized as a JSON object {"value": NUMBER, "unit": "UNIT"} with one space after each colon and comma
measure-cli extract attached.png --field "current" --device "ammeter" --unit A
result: {"value": 1.45, "unit": "A"}
